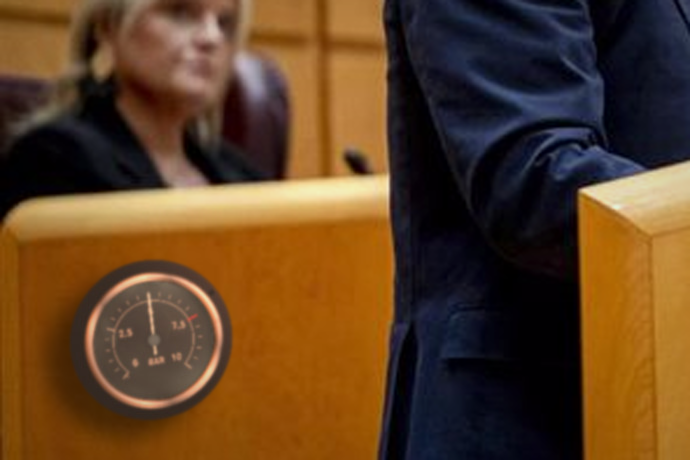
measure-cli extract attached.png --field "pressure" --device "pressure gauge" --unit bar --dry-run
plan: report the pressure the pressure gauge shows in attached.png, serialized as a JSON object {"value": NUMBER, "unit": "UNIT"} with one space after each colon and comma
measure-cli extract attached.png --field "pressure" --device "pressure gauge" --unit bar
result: {"value": 5, "unit": "bar"}
